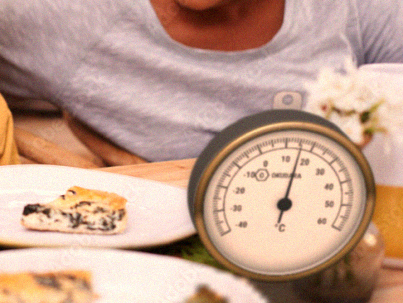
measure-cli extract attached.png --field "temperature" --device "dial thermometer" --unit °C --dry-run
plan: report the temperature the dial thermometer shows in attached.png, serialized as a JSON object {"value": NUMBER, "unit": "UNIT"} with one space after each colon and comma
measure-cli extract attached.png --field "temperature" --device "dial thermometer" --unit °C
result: {"value": 15, "unit": "°C"}
